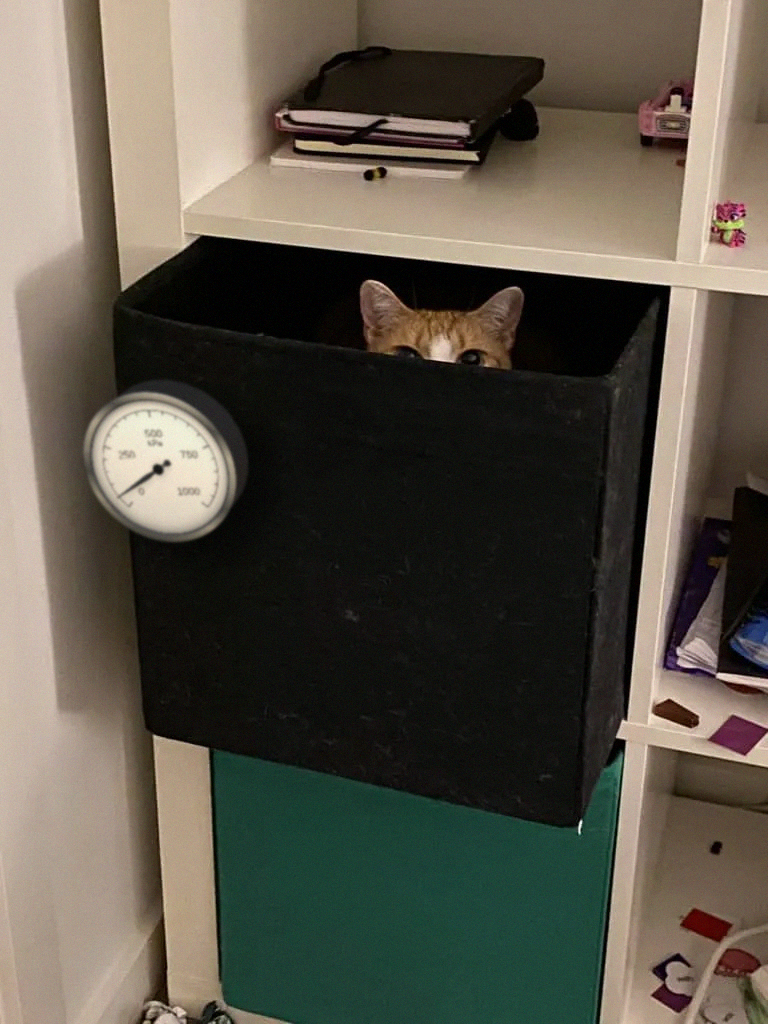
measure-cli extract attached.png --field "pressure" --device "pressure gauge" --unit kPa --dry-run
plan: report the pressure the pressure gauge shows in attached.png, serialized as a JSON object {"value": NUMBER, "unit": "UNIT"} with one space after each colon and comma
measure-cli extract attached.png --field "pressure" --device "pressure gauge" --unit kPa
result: {"value": 50, "unit": "kPa"}
